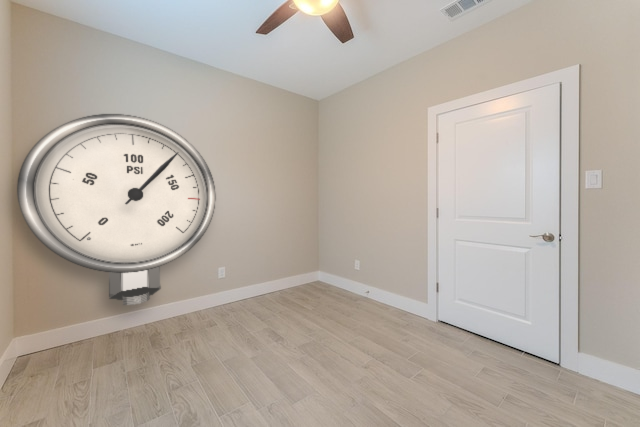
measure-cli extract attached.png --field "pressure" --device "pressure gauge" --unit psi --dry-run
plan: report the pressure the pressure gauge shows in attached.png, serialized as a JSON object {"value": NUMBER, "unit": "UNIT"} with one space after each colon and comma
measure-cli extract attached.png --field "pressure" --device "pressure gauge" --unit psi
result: {"value": 130, "unit": "psi"}
